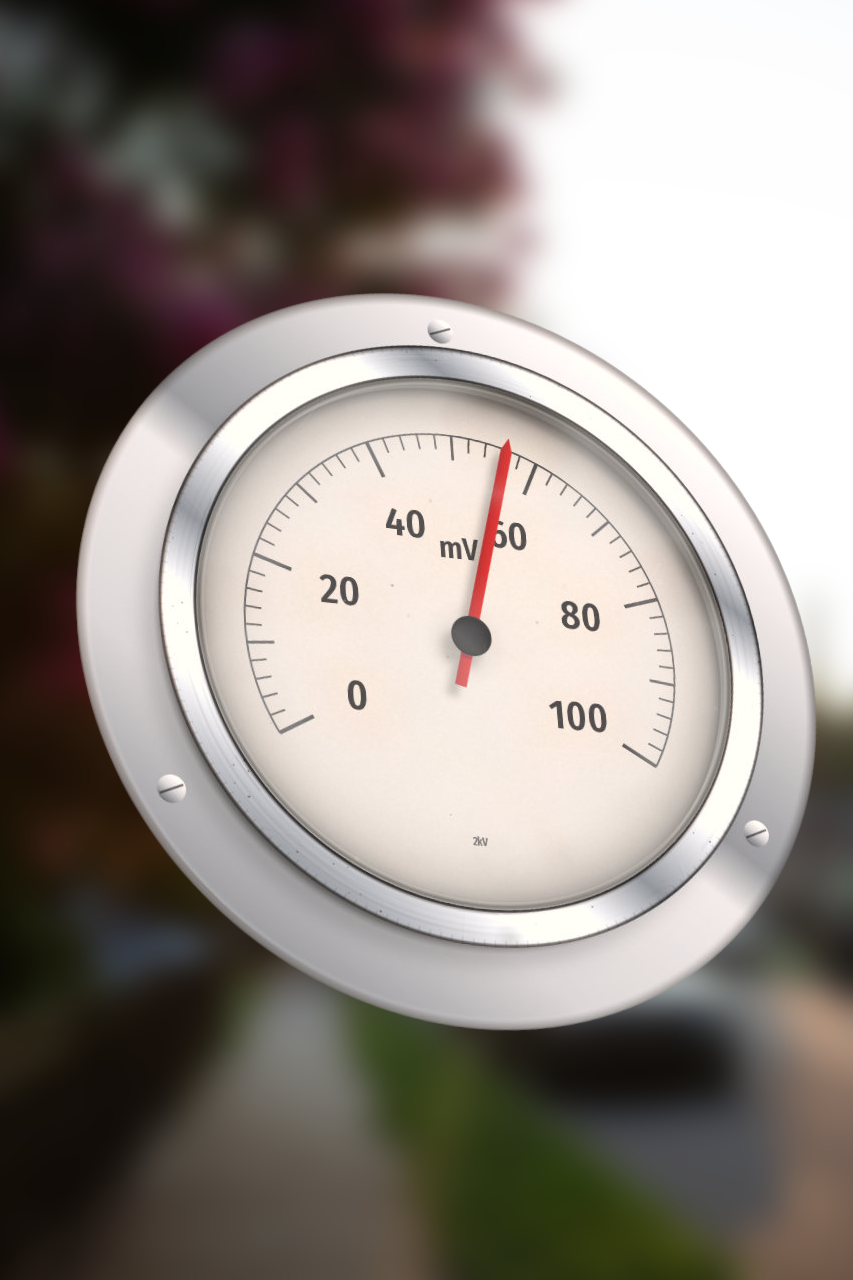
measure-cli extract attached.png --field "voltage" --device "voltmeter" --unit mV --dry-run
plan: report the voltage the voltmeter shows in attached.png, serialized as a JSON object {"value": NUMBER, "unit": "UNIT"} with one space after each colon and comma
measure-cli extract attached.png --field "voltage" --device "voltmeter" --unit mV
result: {"value": 56, "unit": "mV"}
